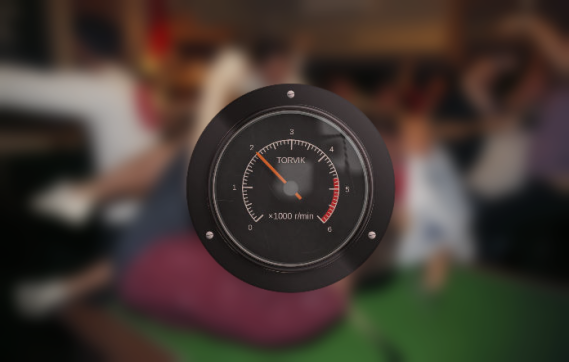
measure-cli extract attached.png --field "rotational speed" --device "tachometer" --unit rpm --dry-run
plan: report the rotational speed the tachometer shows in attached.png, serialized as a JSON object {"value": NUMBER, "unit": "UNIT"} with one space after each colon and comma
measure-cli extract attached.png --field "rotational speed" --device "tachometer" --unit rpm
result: {"value": 2000, "unit": "rpm"}
